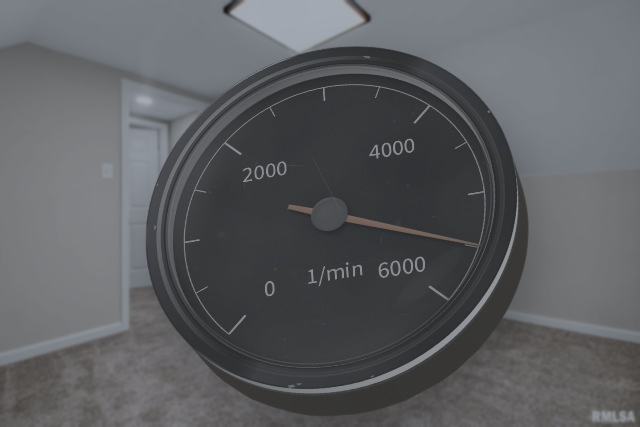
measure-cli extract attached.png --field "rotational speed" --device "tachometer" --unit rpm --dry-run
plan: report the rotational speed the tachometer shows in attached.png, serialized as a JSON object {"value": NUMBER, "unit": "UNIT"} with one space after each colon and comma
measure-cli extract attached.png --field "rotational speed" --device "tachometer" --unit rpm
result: {"value": 5500, "unit": "rpm"}
